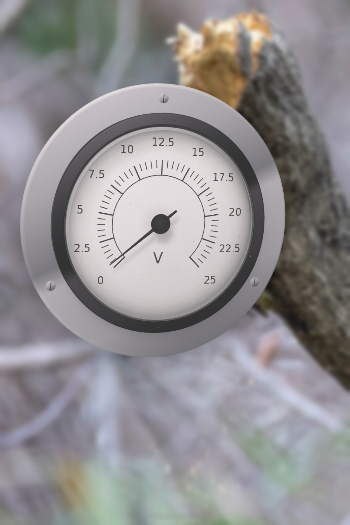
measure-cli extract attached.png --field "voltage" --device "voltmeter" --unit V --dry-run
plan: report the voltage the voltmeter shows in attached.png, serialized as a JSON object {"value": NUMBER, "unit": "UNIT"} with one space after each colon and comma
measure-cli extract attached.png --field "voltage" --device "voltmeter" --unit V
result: {"value": 0.5, "unit": "V"}
